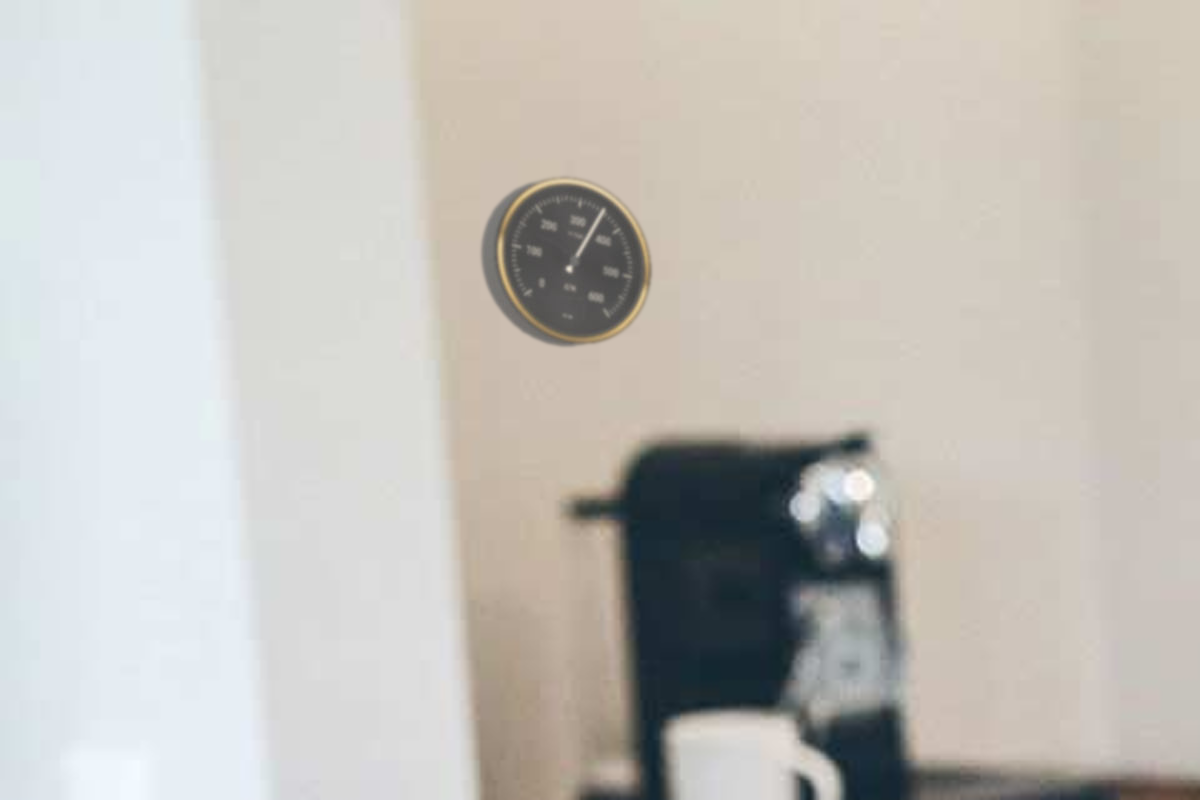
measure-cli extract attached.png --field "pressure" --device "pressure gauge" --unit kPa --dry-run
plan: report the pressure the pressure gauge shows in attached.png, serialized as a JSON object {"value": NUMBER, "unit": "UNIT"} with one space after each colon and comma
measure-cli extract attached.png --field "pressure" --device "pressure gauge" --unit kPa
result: {"value": 350, "unit": "kPa"}
